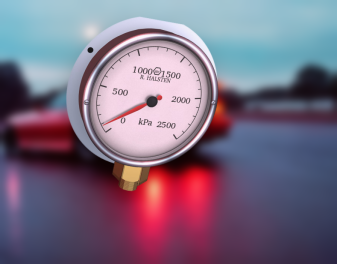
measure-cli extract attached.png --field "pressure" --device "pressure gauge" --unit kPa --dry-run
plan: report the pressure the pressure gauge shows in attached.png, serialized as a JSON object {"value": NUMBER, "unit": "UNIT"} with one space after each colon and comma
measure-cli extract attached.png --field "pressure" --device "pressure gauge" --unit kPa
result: {"value": 100, "unit": "kPa"}
